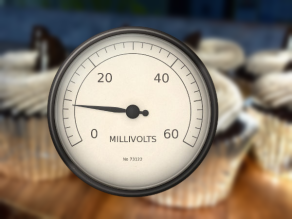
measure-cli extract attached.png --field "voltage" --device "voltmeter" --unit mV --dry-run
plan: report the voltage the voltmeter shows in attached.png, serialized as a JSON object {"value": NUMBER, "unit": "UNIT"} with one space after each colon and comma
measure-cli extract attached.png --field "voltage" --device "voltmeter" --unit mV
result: {"value": 9, "unit": "mV"}
